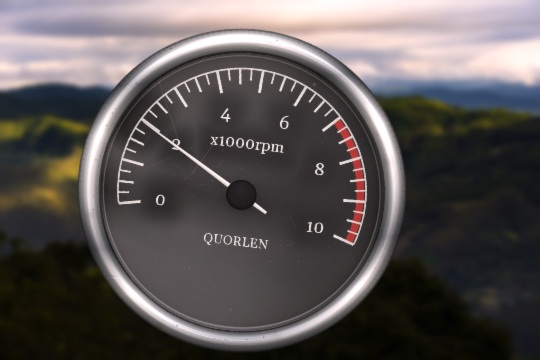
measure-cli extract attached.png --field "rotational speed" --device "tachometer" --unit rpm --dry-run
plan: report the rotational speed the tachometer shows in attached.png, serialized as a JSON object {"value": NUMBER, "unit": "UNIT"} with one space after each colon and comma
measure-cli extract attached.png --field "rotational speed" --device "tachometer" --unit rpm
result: {"value": 2000, "unit": "rpm"}
